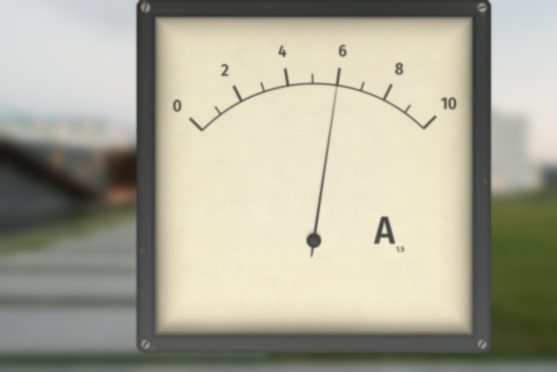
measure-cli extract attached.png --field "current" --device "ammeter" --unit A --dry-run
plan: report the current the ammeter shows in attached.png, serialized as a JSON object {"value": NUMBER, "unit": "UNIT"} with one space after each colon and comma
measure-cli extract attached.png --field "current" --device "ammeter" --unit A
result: {"value": 6, "unit": "A"}
